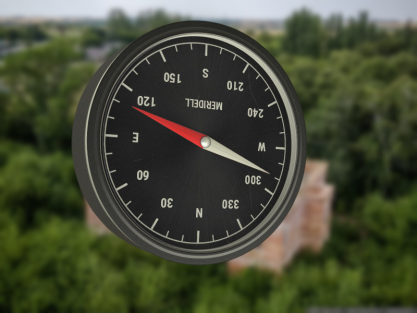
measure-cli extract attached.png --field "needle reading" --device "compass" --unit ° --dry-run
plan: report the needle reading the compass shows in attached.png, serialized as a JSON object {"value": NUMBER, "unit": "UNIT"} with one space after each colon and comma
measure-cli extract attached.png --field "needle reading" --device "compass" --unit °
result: {"value": 110, "unit": "°"}
